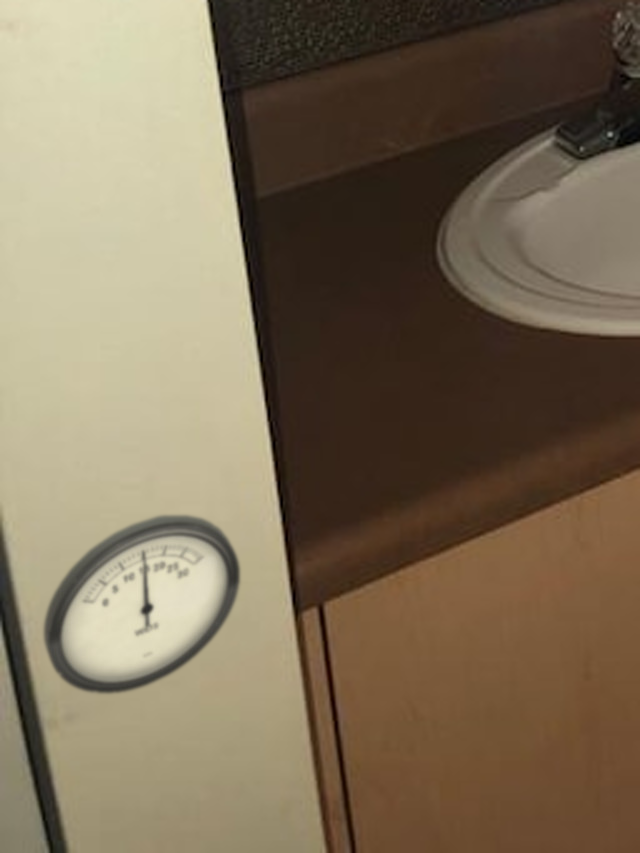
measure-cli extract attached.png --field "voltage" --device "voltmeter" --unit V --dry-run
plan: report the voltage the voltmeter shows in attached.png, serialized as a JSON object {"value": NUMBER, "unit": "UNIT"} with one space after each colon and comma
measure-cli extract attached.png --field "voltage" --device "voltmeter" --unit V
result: {"value": 15, "unit": "V"}
